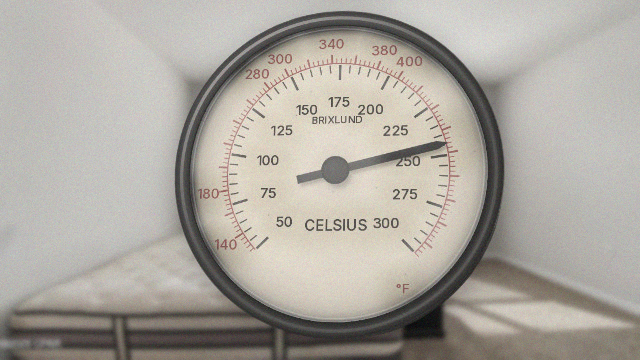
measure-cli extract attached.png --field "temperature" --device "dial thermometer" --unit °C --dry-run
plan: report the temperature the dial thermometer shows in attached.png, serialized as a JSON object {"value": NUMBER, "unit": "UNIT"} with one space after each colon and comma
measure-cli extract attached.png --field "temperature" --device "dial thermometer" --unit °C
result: {"value": 245, "unit": "°C"}
